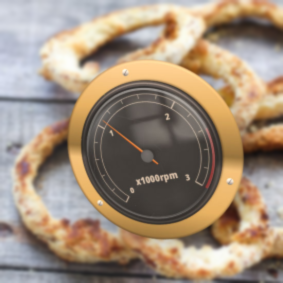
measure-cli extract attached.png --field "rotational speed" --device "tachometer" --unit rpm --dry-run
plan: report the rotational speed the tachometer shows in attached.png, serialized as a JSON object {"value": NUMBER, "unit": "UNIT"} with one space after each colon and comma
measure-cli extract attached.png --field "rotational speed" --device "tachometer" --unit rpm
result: {"value": 1100, "unit": "rpm"}
